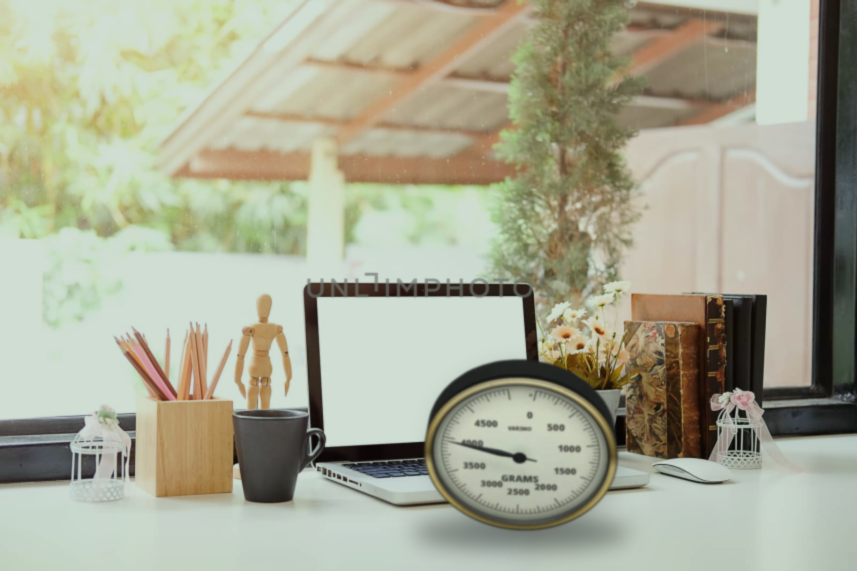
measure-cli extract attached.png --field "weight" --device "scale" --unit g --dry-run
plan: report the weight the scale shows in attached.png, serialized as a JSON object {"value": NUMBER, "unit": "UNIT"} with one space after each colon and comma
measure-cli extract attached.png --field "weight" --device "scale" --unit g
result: {"value": 4000, "unit": "g"}
